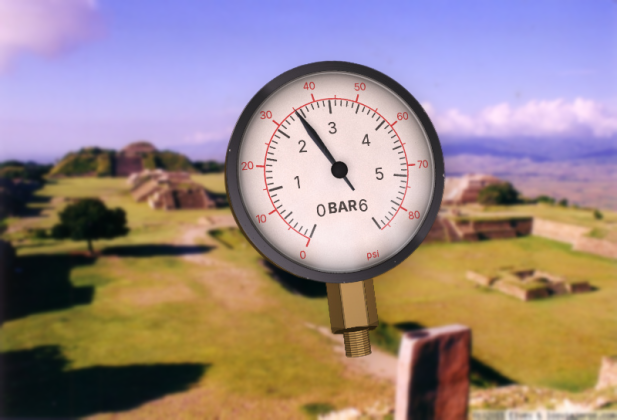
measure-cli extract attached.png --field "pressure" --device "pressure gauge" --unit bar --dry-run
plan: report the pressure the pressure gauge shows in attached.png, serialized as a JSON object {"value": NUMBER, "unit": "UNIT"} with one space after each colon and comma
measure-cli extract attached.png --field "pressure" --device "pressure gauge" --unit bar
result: {"value": 2.4, "unit": "bar"}
